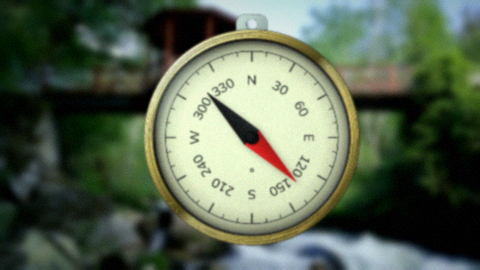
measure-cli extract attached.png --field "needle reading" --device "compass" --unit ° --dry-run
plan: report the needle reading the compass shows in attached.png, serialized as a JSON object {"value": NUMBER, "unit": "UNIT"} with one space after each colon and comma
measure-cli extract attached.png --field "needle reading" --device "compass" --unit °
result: {"value": 135, "unit": "°"}
